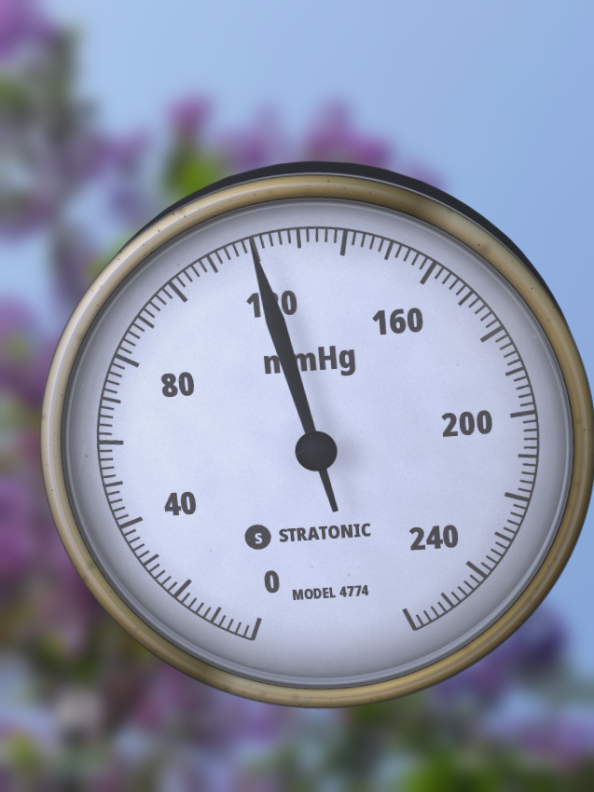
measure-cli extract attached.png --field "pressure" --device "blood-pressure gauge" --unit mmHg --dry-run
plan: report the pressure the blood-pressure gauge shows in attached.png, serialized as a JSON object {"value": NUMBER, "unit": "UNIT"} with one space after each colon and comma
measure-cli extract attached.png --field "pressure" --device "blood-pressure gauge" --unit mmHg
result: {"value": 120, "unit": "mmHg"}
